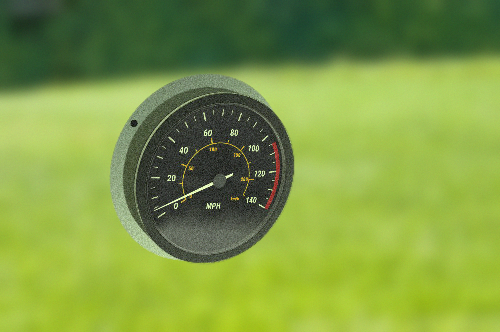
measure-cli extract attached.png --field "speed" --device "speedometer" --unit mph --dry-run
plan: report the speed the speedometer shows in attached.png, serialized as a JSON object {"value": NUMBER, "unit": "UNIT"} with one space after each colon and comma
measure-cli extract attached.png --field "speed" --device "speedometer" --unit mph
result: {"value": 5, "unit": "mph"}
